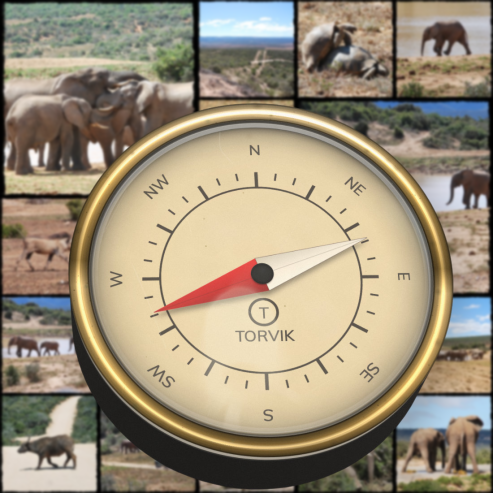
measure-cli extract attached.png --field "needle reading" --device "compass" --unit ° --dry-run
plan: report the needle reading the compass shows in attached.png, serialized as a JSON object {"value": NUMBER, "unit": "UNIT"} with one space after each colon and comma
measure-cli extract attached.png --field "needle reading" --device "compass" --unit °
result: {"value": 250, "unit": "°"}
